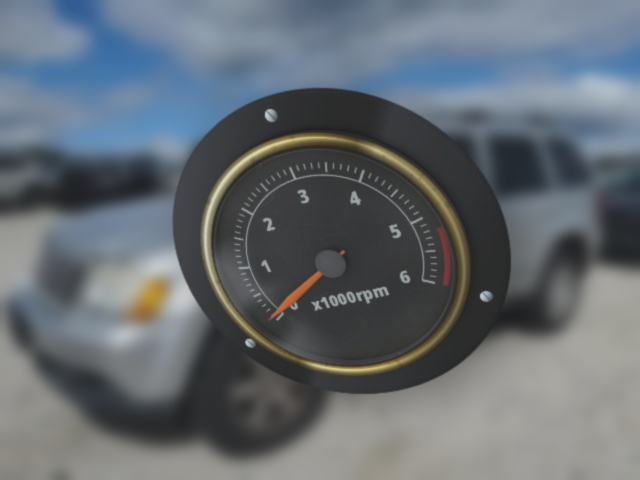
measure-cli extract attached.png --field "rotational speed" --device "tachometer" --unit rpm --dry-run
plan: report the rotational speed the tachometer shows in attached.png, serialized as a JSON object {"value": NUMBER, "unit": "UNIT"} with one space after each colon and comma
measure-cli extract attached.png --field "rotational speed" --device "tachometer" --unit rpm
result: {"value": 100, "unit": "rpm"}
